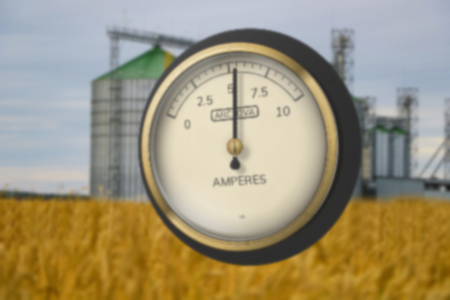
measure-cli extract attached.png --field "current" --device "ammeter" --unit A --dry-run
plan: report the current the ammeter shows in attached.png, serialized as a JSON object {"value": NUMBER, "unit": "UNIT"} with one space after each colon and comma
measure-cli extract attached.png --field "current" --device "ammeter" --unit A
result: {"value": 5.5, "unit": "A"}
